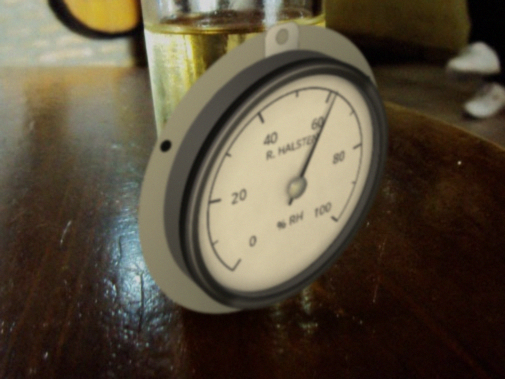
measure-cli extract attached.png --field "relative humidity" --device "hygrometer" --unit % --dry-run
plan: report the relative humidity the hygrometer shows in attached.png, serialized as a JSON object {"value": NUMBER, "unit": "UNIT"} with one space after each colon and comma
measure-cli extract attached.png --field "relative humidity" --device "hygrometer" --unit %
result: {"value": 60, "unit": "%"}
